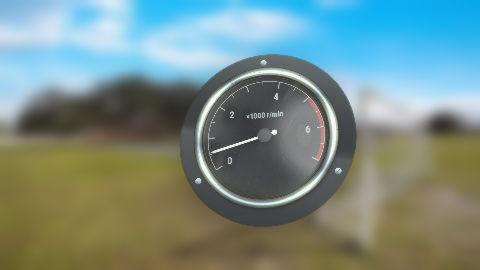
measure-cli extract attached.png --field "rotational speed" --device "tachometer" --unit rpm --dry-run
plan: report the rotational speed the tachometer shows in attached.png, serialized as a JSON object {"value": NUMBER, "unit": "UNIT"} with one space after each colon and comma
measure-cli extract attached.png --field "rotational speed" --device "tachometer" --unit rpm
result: {"value": 500, "unit": "rpm"}
